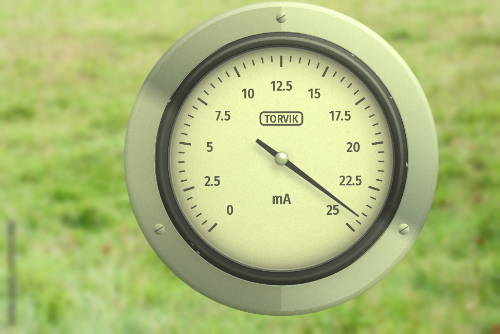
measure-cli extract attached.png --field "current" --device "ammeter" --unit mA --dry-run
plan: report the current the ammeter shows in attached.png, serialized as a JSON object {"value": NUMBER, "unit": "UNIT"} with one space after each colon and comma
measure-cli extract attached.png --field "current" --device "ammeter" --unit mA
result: {"value": 24.25, "unit": "mA"}
